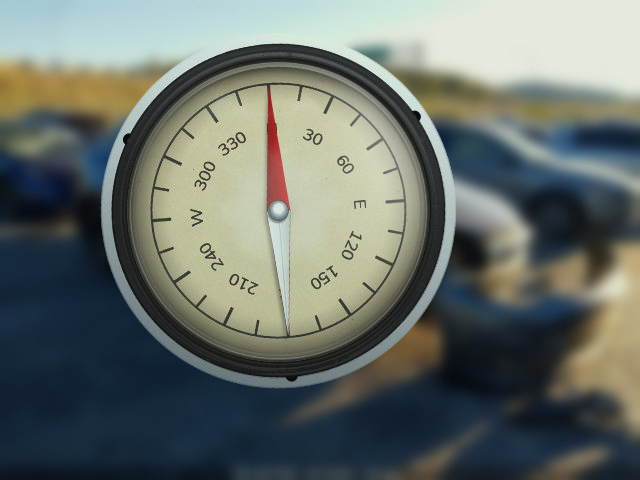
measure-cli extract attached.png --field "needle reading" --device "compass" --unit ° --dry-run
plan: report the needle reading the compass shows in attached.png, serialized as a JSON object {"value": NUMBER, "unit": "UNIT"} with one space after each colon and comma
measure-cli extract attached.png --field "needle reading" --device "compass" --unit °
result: {"value": 0, "unit": "°"}
